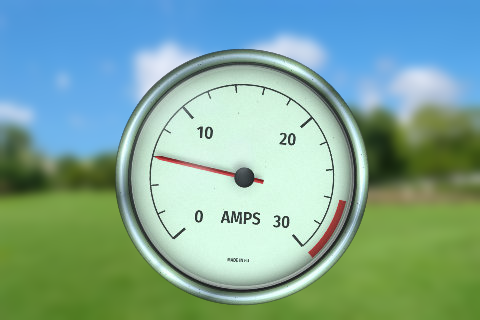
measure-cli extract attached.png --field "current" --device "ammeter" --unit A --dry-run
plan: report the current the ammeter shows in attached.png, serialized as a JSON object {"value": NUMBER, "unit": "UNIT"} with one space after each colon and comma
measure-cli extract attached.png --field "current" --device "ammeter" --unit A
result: {"value": 6, "unit": "A"}
